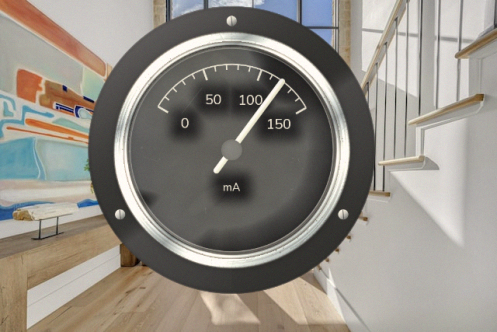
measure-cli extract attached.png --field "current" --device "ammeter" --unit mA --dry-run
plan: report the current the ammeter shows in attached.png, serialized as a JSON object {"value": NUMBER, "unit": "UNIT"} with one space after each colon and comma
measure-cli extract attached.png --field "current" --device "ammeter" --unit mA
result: {"value": 120, "unit": "mA"}
